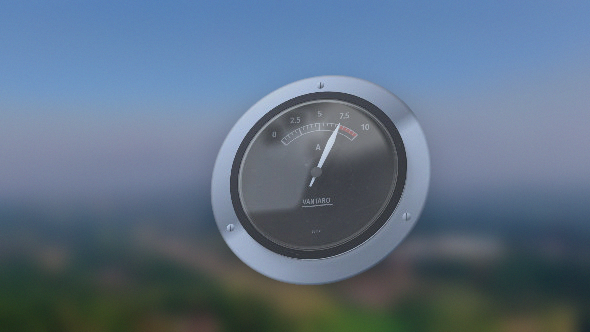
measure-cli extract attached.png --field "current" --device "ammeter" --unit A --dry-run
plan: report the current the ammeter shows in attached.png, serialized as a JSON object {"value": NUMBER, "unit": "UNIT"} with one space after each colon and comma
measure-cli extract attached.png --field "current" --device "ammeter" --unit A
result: {"value": 7.5, "unit": "A"}
